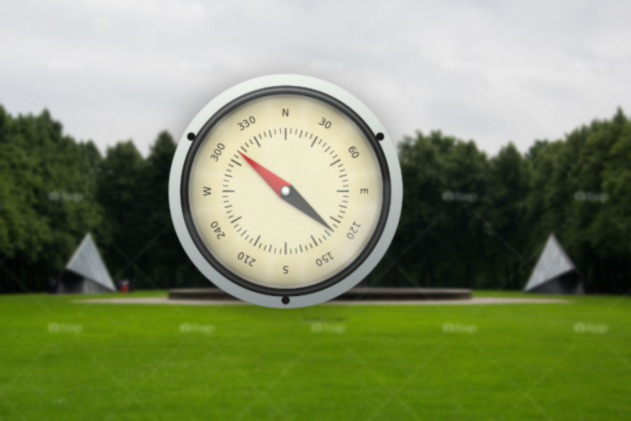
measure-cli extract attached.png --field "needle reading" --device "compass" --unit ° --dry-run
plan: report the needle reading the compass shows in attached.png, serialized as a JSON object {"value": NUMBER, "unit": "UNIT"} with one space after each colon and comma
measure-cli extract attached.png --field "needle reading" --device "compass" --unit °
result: {"value": 310, "unit": "°"}
